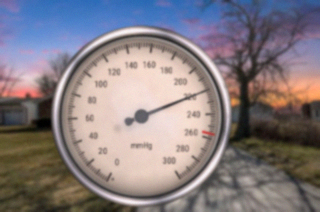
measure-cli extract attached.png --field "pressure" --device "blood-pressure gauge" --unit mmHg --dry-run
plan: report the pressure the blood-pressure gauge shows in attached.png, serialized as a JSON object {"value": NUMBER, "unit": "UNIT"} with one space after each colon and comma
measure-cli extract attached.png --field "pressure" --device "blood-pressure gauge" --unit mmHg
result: {"value": 220, "unit": "mmHg"}
